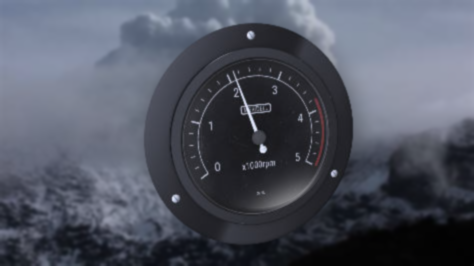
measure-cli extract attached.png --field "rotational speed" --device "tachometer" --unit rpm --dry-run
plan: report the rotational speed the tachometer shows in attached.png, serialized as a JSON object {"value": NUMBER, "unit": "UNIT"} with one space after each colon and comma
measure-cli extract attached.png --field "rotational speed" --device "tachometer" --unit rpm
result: {"value": 2100, "unit": "rpm"}
